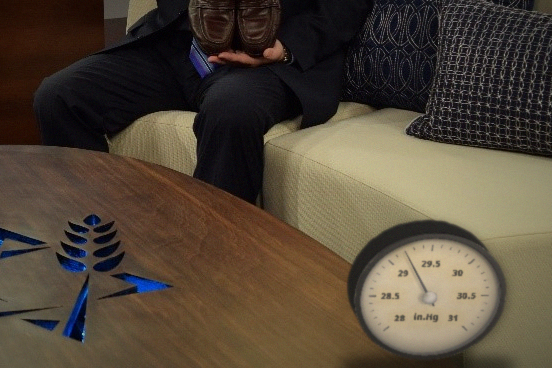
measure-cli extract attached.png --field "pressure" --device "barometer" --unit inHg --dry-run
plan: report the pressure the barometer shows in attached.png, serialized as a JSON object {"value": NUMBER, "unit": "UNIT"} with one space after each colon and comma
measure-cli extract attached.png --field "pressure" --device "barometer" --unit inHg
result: {"value": 29.2, "unit": "inHg"}
